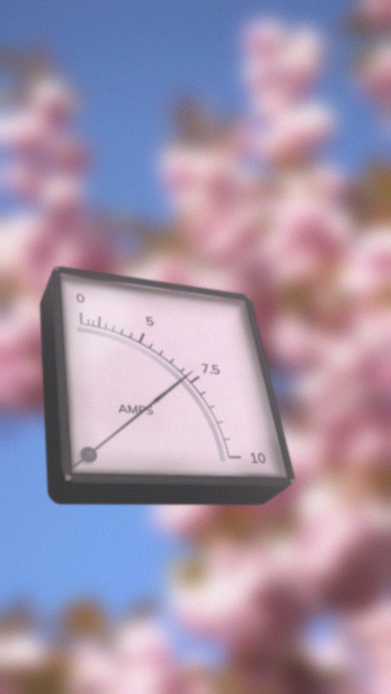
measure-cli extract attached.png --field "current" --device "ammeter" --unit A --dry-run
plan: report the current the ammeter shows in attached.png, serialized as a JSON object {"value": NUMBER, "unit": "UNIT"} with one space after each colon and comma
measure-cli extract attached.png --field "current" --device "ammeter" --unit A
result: {"value": 7.25, "unit": "A"}
